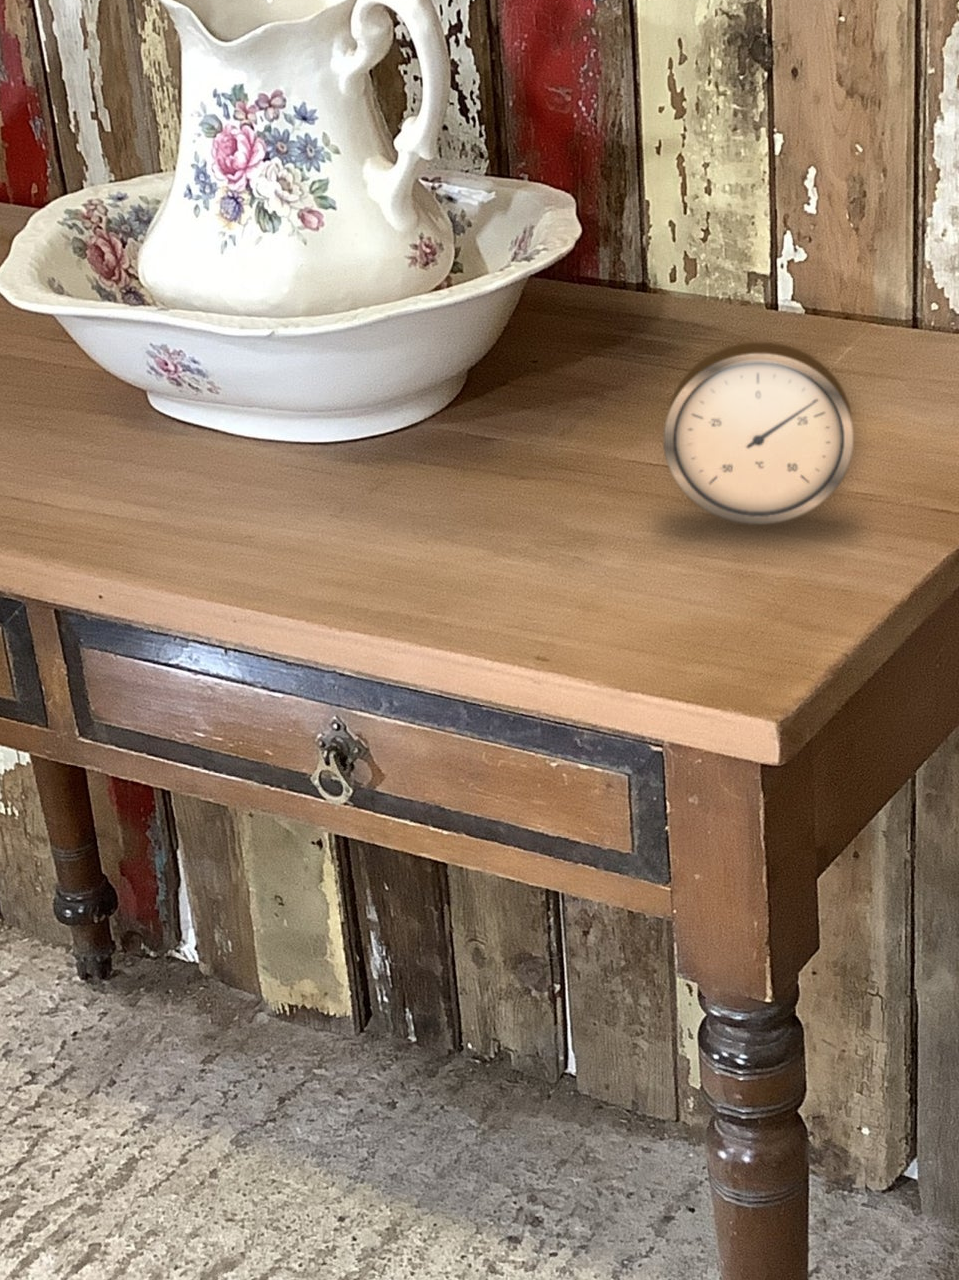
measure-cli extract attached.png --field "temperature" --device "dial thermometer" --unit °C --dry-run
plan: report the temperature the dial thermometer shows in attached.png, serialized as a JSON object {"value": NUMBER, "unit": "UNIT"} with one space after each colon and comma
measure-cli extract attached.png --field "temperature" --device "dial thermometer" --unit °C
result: {"value": 20, "unit": "°C"}
